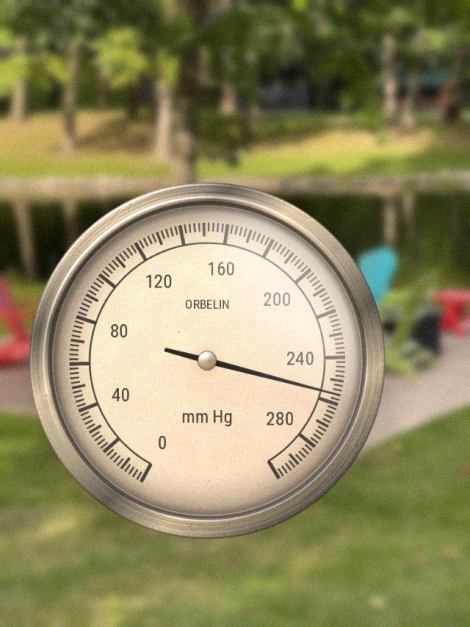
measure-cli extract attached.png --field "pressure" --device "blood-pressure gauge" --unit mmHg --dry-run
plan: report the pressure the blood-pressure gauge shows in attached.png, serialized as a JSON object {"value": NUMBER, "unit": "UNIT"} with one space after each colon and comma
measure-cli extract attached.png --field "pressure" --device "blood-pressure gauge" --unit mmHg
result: {"value": 256, "unit": "mmHg"}
